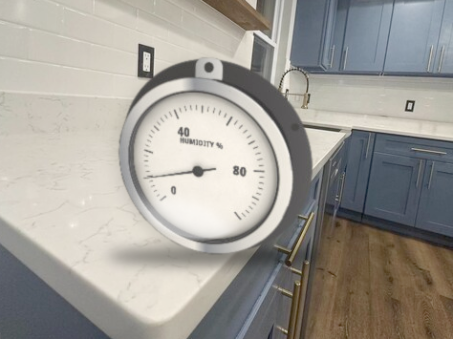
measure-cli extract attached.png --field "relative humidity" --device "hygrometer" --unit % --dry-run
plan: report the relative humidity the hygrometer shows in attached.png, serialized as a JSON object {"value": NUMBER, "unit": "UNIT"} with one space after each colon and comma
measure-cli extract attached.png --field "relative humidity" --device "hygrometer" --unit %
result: {"value": 10, "unit": "%"}
